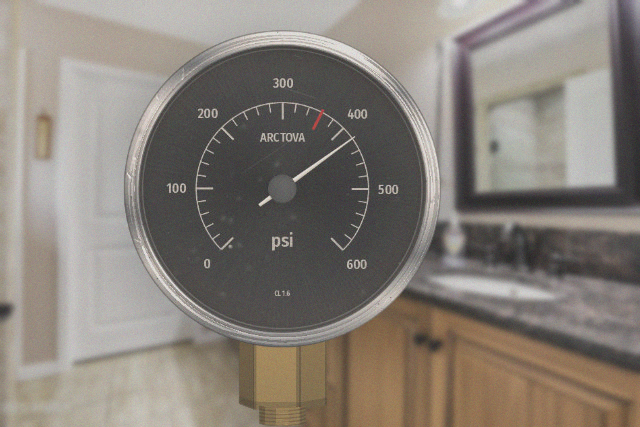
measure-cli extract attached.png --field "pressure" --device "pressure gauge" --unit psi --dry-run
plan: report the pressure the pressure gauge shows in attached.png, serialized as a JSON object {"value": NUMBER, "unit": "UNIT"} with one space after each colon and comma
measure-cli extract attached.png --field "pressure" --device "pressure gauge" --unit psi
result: {"value": 420, "unit": "psi"}
